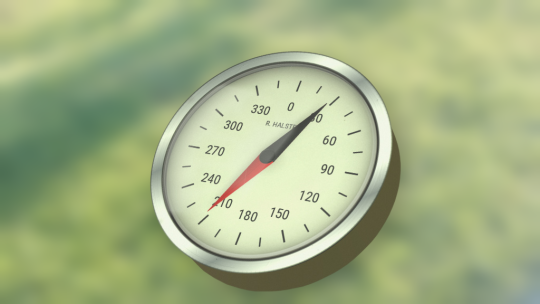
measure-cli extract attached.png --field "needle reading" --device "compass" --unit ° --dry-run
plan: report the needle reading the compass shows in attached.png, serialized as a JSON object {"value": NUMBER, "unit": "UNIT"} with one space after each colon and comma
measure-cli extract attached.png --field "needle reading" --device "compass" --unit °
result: {"value": 210, "unit": "°"}
